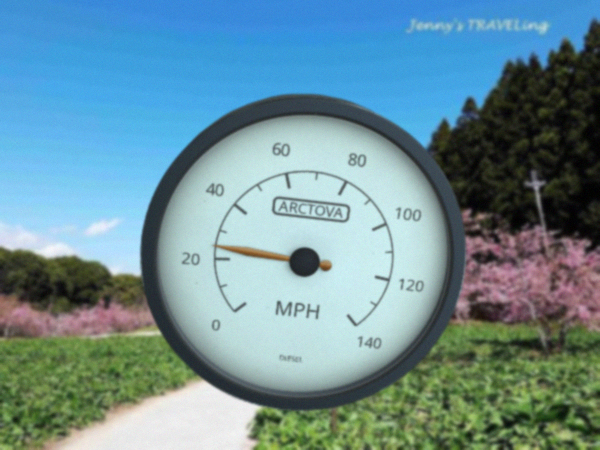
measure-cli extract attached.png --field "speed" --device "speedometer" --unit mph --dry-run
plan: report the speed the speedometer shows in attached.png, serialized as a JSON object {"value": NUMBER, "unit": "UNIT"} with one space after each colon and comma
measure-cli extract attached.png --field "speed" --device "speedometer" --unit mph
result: {"value": 25, "unit": "mph"}
